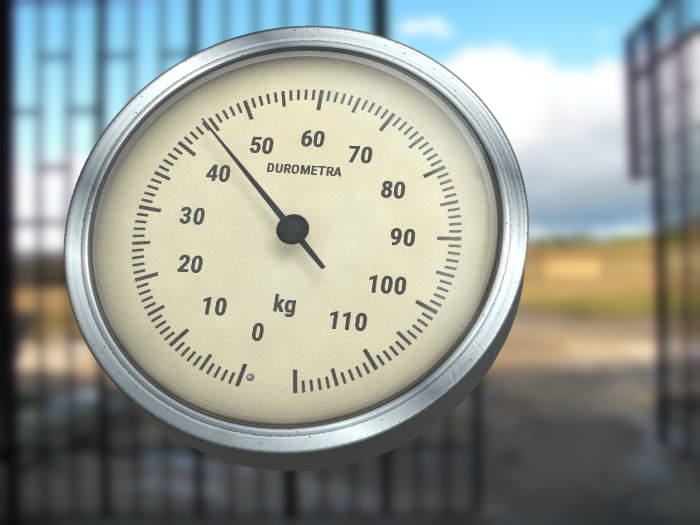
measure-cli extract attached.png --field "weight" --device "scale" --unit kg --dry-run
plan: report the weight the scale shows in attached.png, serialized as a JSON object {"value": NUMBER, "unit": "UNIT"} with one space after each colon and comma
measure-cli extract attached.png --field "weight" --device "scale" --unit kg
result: {"value": 44, "unit": "kg"}
